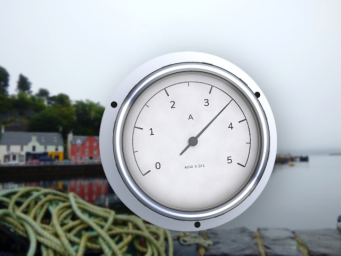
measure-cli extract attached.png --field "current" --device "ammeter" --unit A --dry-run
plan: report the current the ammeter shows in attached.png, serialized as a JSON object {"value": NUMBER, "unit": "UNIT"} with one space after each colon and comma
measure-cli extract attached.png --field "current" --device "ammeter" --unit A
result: {"value": 3.5, "unit": "A"}
